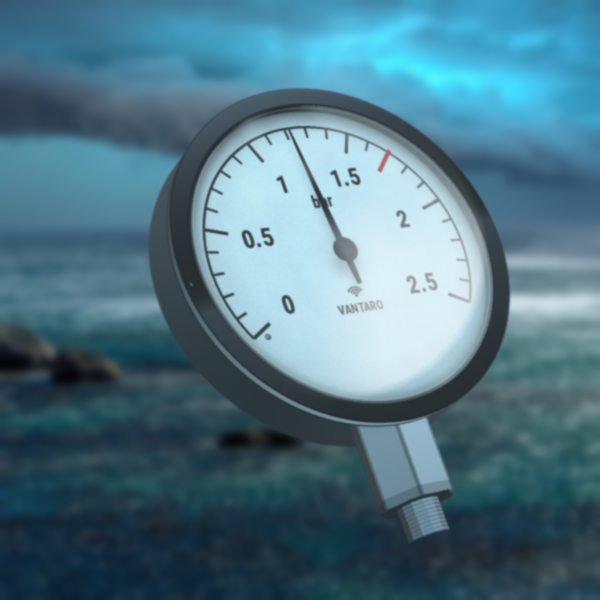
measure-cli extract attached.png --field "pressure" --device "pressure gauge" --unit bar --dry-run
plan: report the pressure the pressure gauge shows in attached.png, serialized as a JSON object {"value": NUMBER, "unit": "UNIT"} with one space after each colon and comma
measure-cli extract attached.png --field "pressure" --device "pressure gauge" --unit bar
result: {"value": 1.2, "unit": "bar"}
